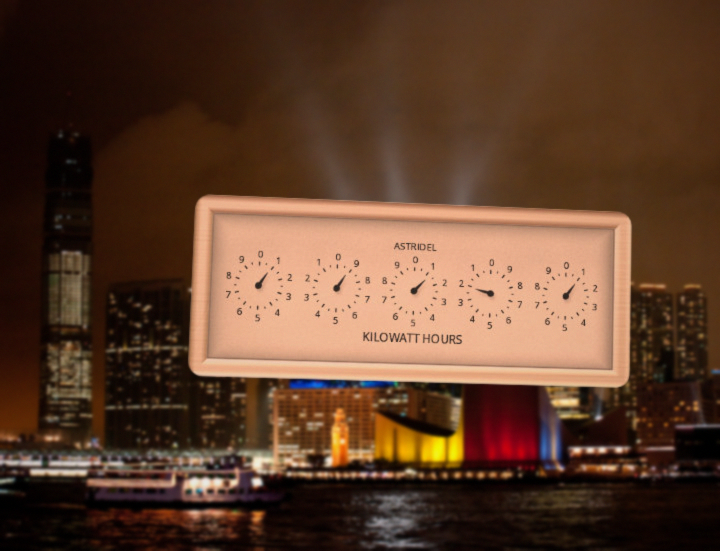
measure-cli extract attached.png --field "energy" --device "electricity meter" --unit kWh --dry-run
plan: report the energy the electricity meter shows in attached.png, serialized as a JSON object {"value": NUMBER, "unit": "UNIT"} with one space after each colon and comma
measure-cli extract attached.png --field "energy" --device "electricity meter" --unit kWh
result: {"value": 9121, "unit": "kWh"}
